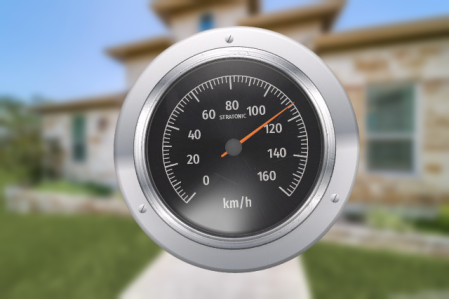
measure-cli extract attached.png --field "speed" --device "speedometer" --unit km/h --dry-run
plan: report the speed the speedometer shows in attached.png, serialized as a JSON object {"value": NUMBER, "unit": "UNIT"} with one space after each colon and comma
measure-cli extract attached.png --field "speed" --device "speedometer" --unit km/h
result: {"value": 114, "unit": "km/h"}
